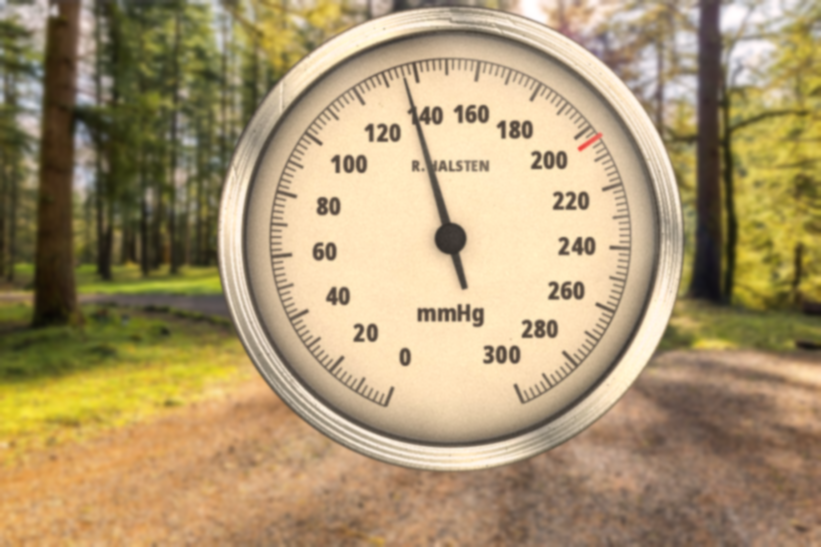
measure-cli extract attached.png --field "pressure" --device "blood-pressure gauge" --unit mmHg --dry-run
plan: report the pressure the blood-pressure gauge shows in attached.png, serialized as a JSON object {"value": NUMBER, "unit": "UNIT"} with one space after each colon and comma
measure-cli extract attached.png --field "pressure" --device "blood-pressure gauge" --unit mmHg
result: {"value": 136, "unit": "mmHg"}
